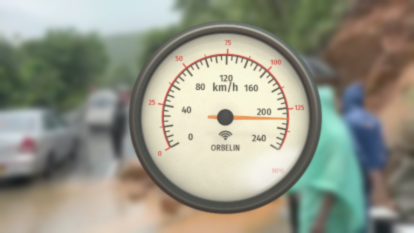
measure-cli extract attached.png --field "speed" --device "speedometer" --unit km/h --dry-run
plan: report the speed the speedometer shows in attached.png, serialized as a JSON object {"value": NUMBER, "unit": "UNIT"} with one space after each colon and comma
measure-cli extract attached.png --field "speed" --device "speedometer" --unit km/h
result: {"value": 210, "unit": "km/h"}
